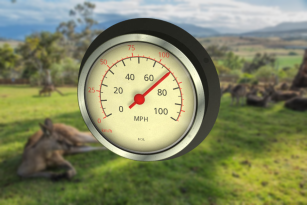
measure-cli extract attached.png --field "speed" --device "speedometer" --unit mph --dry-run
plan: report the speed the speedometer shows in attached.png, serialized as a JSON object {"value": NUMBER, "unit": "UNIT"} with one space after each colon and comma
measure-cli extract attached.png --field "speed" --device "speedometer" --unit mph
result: {"value": 70, "unit": "mph"}
